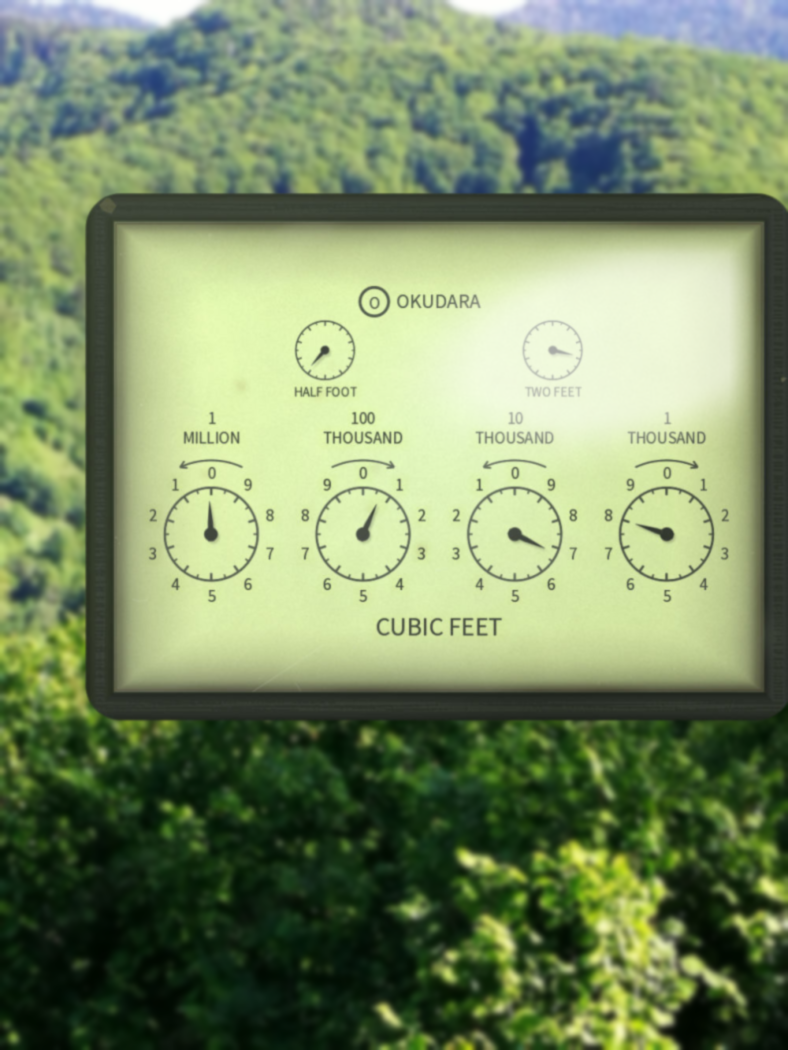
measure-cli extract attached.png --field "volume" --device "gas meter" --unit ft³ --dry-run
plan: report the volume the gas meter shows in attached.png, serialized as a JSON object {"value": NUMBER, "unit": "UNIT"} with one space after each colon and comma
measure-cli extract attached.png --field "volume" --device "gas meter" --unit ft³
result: {"value": 6800, "unit": "ft³"}
